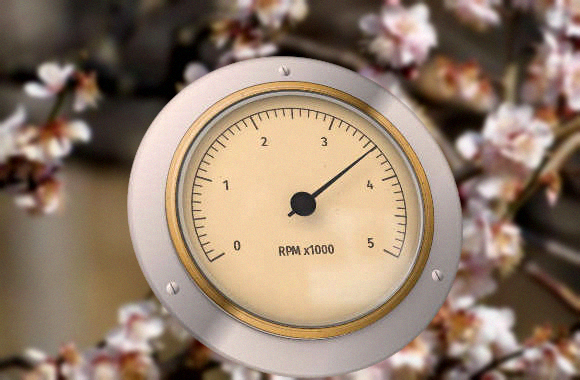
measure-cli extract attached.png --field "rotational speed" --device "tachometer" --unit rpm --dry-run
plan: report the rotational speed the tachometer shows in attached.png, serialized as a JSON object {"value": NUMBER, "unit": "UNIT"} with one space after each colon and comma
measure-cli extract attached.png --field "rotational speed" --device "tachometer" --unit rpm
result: {"value": 3600, "unit": "rpm"}
